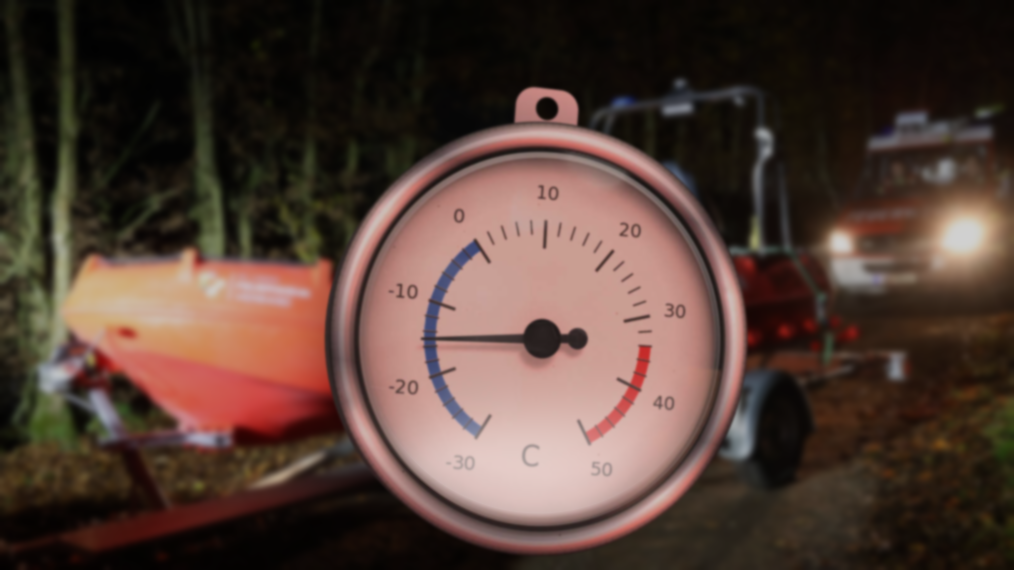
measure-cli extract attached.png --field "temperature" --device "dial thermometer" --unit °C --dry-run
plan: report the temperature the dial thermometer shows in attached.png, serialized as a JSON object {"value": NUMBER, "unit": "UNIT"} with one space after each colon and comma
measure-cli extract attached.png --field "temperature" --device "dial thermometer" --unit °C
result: {"value": -15, "unit": "°C"}
